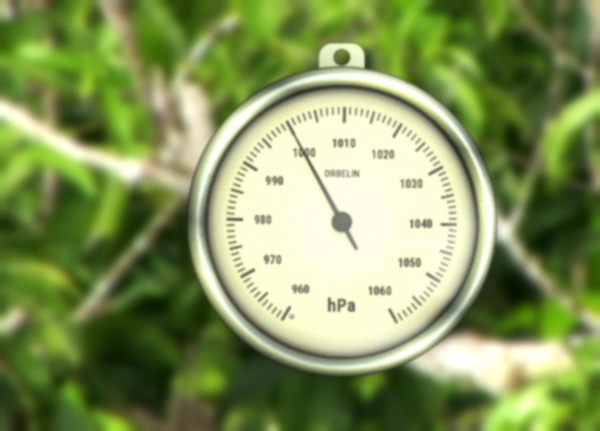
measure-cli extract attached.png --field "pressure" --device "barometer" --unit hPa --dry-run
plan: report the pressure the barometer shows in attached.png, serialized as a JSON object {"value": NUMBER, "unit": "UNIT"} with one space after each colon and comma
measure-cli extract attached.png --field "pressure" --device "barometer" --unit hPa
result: {"value": 1000, "unit": "hPa"}
